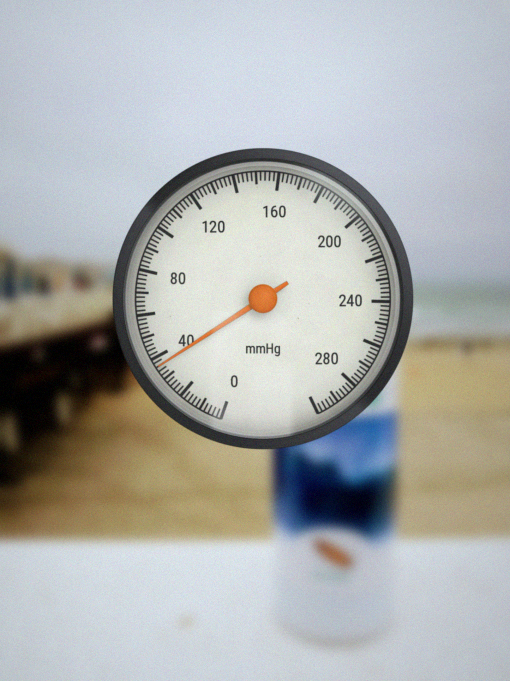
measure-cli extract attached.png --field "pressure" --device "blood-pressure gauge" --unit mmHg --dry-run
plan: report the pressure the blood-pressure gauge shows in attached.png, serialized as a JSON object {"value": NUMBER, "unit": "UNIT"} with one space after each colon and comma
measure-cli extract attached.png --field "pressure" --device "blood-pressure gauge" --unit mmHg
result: {"value": 36, "unit": "mmHg"}
